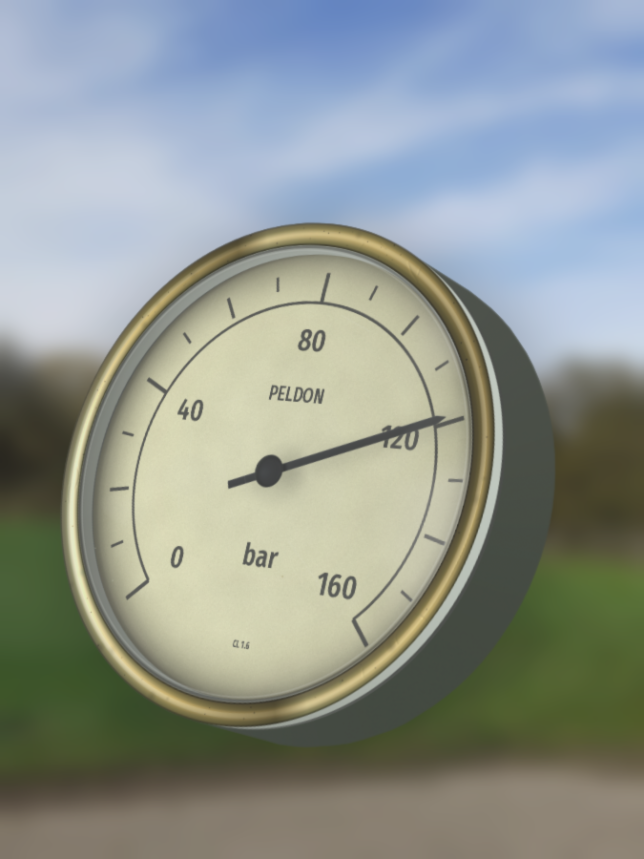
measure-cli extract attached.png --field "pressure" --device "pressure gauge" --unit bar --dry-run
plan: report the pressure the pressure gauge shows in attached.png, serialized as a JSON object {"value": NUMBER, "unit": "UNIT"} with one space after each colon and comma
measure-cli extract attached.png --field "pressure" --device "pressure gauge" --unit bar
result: {"value": 120, "unit": "bar"}
